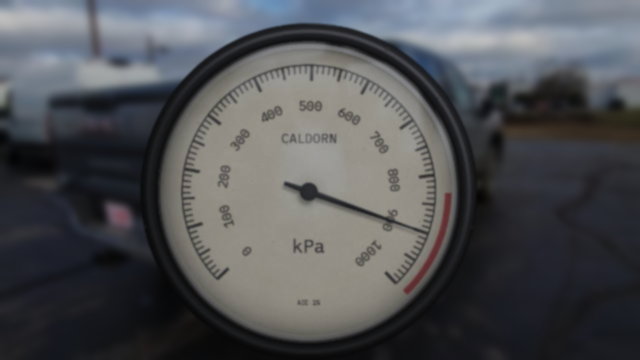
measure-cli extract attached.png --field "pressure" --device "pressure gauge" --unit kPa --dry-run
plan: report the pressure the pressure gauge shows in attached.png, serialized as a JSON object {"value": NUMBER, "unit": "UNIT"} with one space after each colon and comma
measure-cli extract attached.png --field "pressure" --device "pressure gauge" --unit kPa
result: {"value": 900, "unit": "kPa"}
